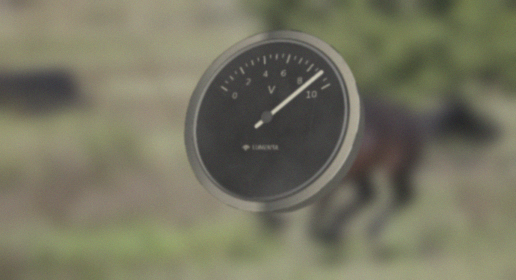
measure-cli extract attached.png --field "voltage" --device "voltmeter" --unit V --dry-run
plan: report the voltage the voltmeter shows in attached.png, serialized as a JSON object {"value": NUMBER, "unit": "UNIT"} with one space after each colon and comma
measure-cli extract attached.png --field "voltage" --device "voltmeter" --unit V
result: {"value": 9, "unit": "V"}
